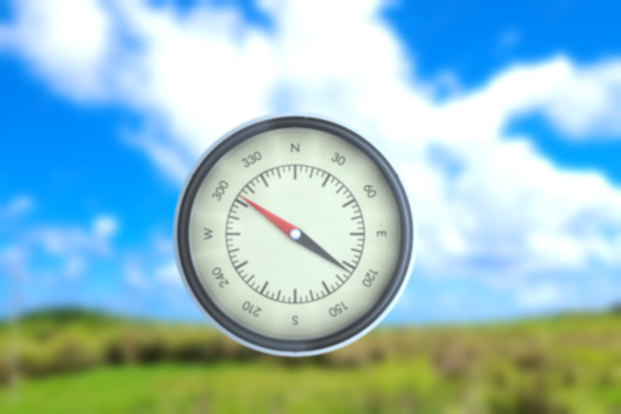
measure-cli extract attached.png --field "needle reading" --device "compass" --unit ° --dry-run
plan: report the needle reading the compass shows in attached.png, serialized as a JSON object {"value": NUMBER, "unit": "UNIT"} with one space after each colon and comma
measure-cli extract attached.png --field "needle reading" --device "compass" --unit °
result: {"value": 305, "unit": "°"}
